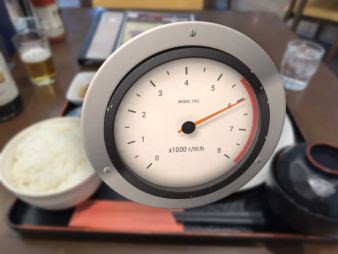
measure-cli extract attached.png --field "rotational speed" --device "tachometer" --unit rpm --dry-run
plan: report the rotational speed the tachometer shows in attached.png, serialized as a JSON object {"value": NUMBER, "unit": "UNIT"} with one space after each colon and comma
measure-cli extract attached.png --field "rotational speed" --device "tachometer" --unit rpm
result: {"value": 6000, "unit": "rpm"}
